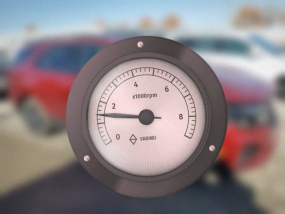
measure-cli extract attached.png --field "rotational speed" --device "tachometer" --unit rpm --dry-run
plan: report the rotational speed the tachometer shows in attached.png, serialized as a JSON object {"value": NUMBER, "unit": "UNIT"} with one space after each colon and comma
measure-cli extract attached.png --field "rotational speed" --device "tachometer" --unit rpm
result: {"value": 1400, "unit": "rpm"}
